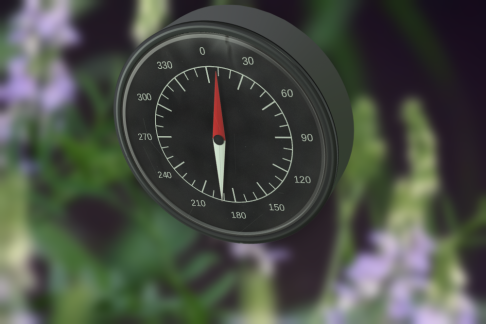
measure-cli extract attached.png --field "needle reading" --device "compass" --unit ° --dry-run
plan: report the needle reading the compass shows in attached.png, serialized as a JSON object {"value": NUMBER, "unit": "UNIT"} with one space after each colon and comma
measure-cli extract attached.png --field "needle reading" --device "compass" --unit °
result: {"value": 10, "unit": "°"}
